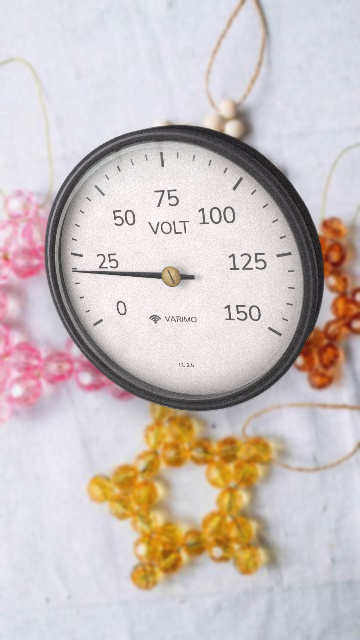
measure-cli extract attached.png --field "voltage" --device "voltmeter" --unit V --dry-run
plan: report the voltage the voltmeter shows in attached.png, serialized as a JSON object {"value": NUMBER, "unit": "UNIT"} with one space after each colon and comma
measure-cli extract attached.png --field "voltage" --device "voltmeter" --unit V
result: {"value": 20, "unit": "V"}
